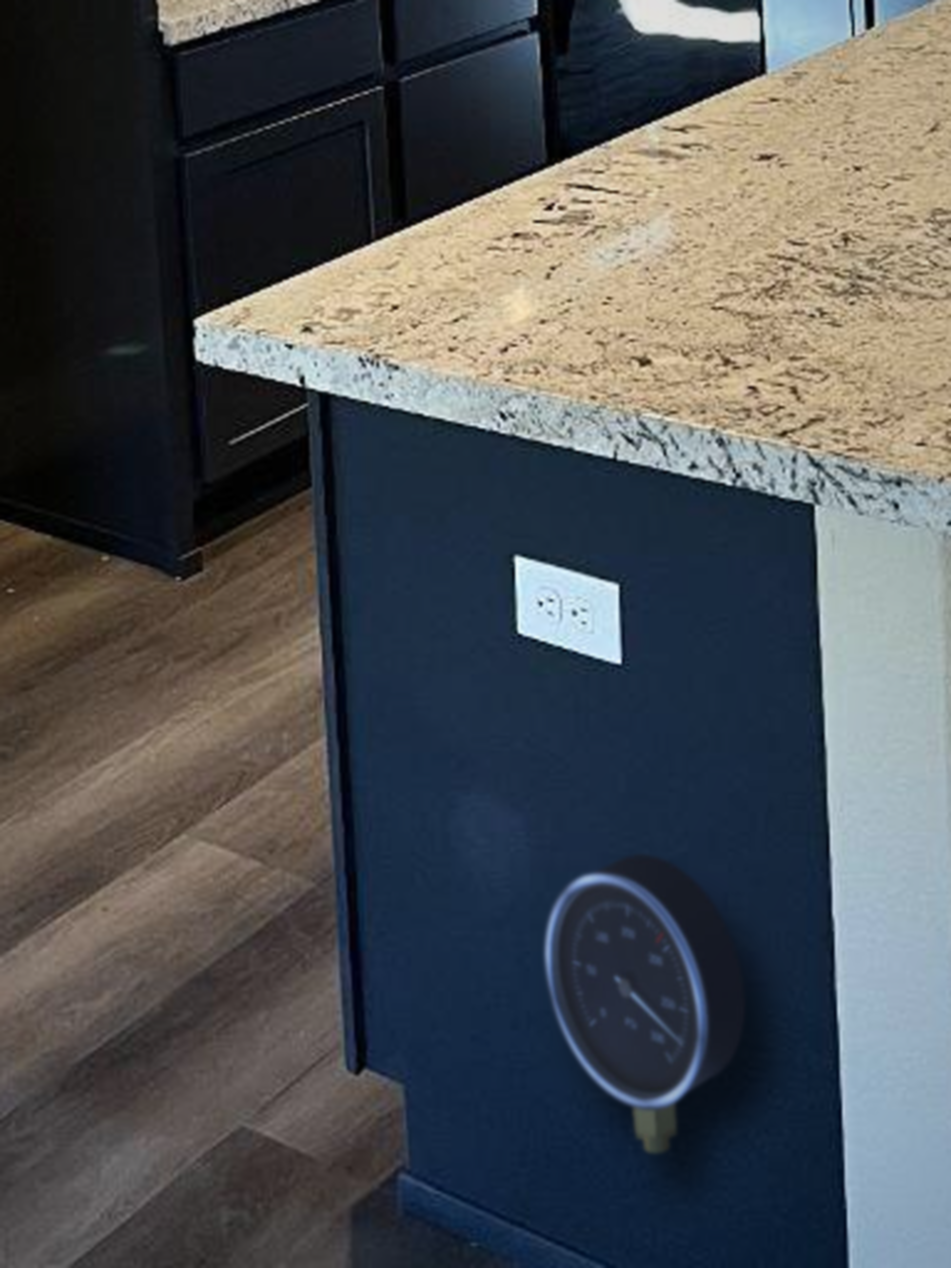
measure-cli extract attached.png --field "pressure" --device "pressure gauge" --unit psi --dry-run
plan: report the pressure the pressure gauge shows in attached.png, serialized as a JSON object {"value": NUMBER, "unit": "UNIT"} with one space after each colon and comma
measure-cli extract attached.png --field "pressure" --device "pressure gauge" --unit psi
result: {"value": 275, "unit": "psi"}
